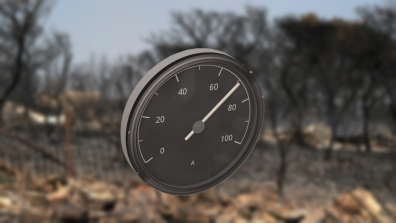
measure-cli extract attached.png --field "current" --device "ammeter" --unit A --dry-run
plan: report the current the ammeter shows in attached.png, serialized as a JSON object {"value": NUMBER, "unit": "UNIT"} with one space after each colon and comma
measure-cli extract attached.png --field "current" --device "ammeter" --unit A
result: {"value": 70, "unit": "A"}
